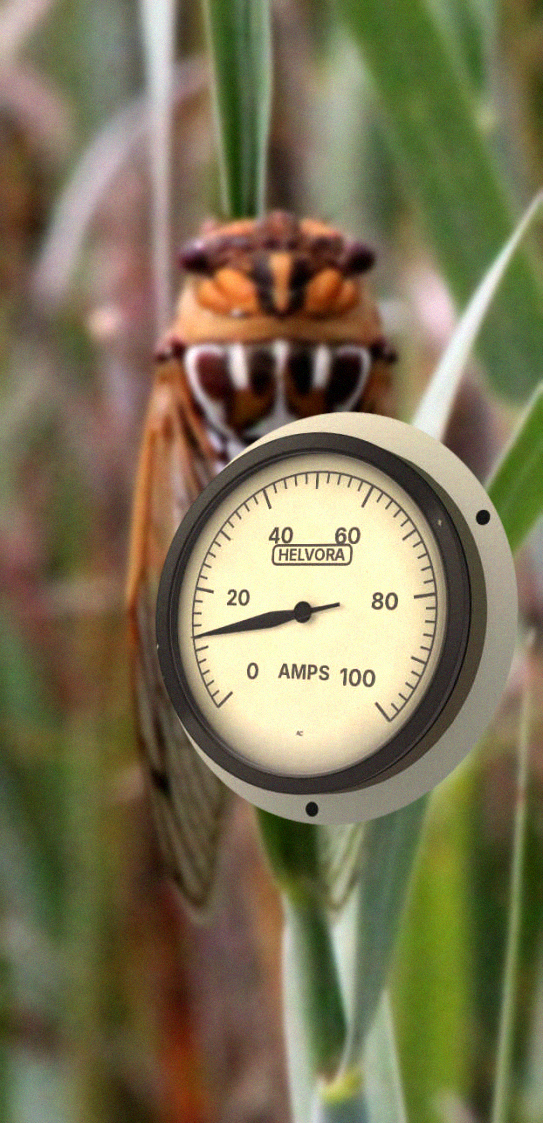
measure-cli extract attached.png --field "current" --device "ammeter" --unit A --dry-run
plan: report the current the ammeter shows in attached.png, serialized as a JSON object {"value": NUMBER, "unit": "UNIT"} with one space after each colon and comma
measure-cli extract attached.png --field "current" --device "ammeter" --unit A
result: {"value": 12, "unit": "A"}
